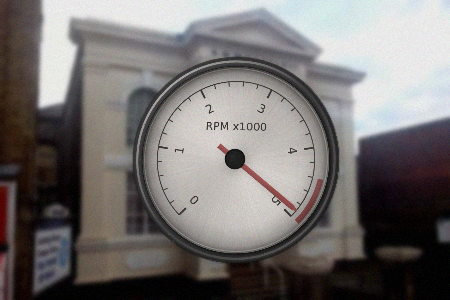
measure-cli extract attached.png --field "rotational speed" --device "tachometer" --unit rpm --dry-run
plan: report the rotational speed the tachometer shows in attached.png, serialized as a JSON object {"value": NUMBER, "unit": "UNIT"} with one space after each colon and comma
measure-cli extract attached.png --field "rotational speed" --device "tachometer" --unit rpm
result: {"value": 4900, "unit": "rpm"}
